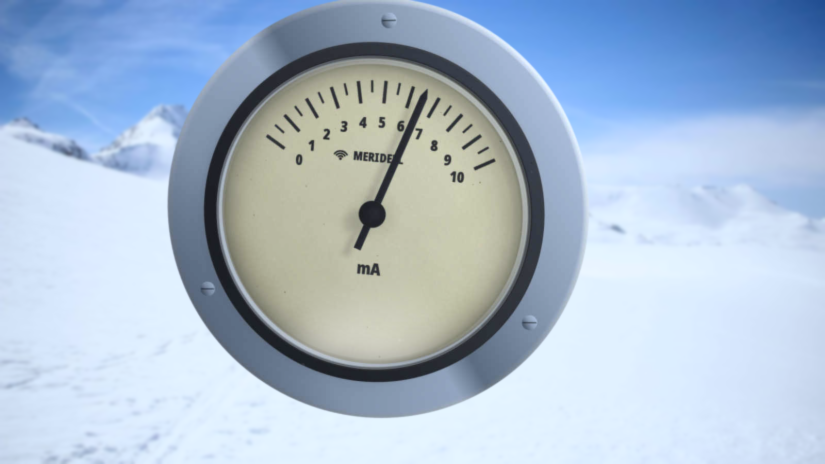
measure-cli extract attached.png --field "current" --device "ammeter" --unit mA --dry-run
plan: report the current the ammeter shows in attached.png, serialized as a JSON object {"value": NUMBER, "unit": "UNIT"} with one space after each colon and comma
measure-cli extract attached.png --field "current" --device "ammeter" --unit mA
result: {"value": 6.5, "unit": "mA"}
